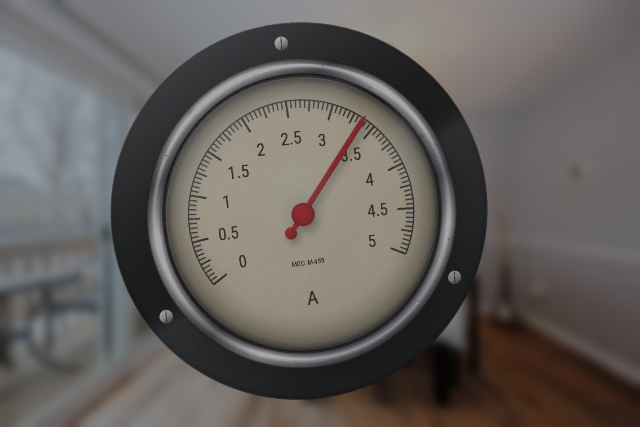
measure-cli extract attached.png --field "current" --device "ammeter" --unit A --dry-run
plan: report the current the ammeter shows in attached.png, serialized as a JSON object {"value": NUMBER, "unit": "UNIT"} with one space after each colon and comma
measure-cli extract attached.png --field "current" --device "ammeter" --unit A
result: {"value": 3.35, "unit": "A"}
